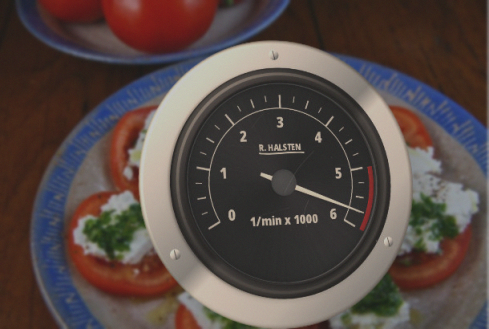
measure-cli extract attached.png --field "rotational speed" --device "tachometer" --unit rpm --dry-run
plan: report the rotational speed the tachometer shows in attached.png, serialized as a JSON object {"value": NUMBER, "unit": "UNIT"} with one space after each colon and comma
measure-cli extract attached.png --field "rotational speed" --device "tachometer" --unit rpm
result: {"value": 5750, "unit": "rpm"}
